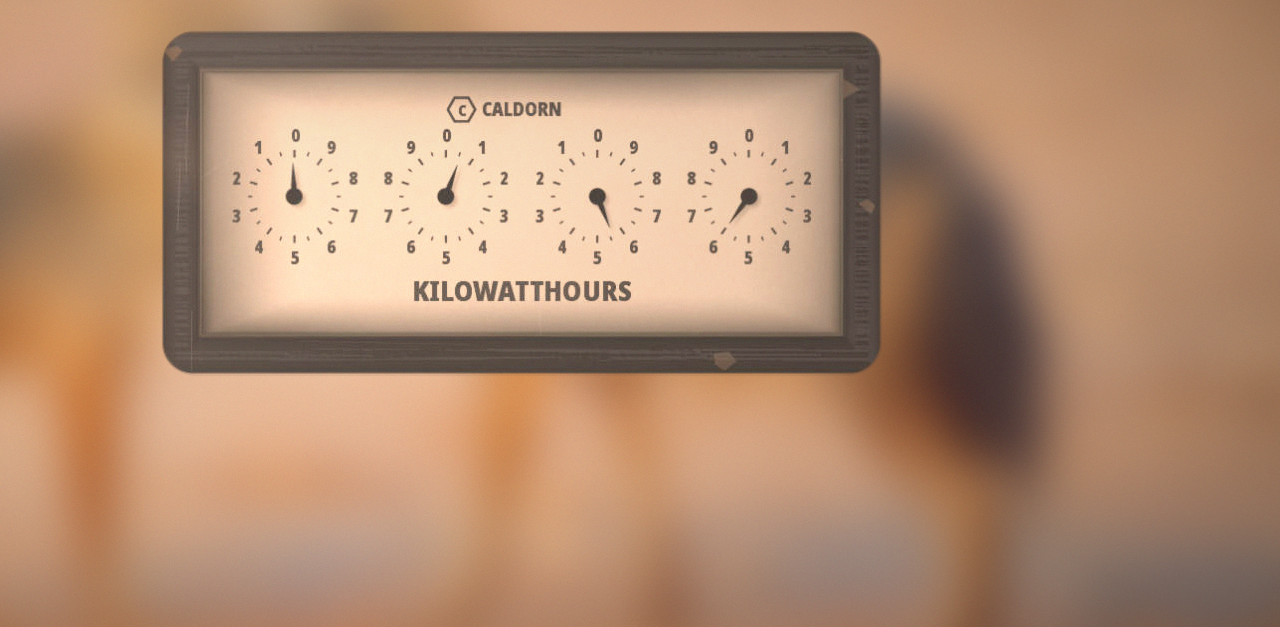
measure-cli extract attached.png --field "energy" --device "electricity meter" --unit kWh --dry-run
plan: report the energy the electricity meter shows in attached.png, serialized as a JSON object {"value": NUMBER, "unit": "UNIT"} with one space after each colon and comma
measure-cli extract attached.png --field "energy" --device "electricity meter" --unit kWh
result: {"value": 56, "unit": "kWh"}
